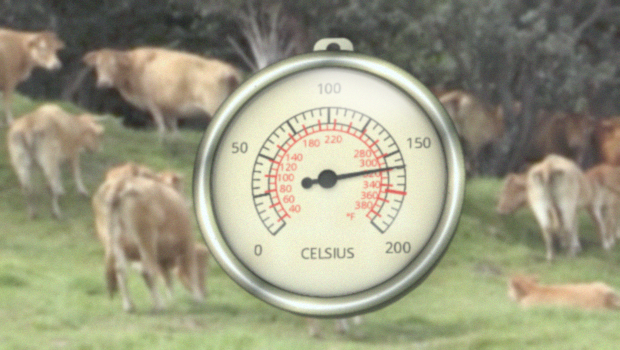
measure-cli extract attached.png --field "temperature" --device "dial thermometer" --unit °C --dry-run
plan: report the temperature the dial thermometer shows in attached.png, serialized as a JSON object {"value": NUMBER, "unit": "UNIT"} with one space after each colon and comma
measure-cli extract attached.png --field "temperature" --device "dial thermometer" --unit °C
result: {"value": 160, "unit": "°C"}
